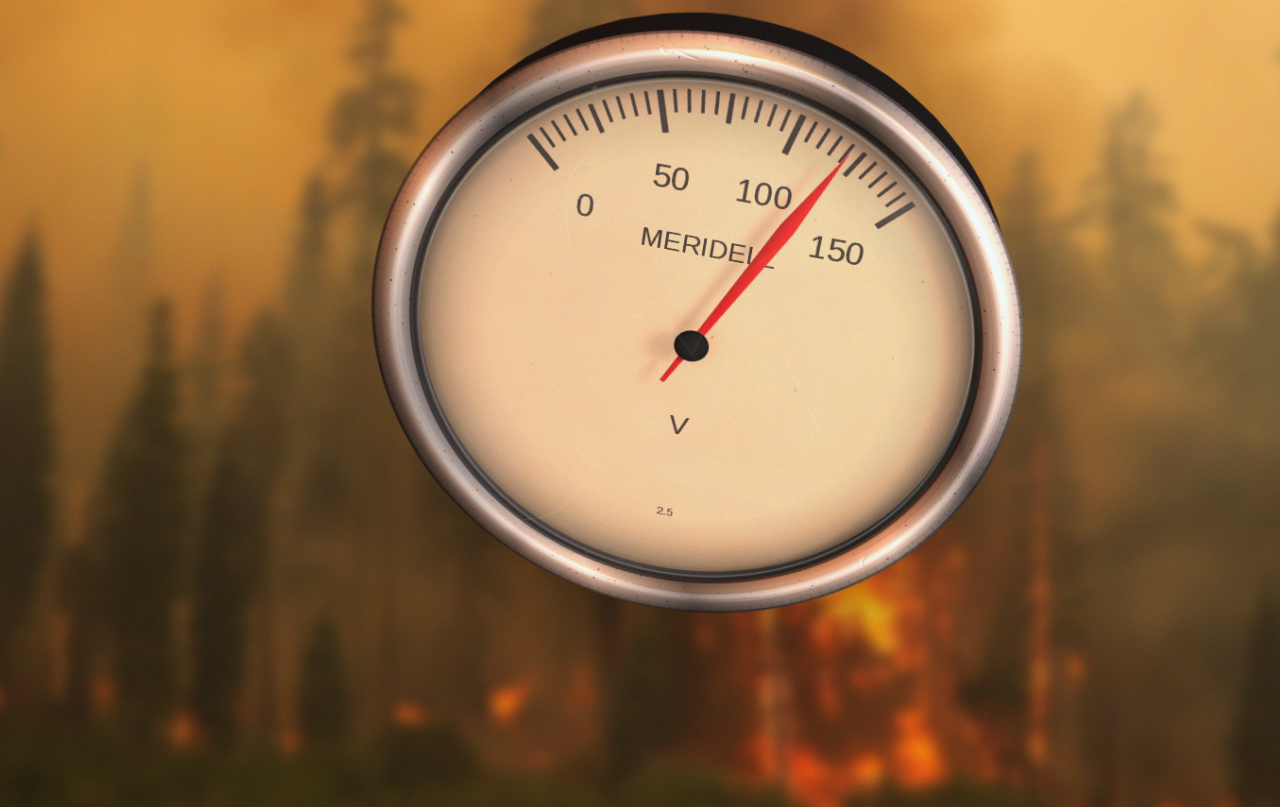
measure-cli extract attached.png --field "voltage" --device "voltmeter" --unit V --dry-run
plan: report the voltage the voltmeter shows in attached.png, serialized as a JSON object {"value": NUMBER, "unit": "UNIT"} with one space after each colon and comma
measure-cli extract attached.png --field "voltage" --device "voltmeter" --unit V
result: {"value": 120, "unit": "V"}
